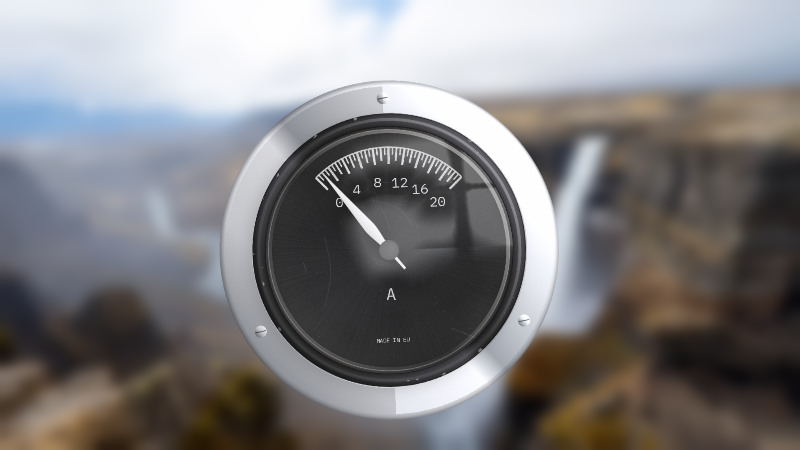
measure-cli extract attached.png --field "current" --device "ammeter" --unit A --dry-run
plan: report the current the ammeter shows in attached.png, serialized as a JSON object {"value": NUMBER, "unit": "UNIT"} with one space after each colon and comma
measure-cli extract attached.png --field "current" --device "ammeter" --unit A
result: {"value": 1, "unit": "A"}
